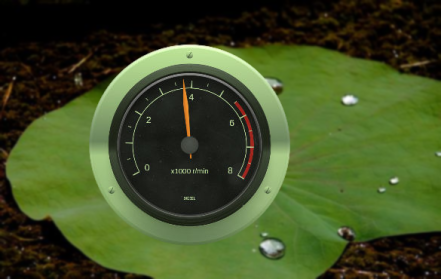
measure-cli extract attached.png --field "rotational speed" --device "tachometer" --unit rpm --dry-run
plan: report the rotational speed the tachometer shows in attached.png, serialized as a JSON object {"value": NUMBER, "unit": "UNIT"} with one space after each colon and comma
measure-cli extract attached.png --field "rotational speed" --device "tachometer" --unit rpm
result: {"value": 3750, "unit": "rpm"}
